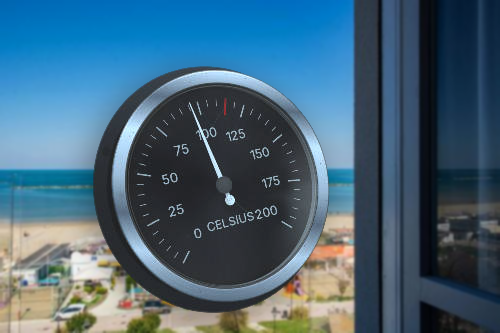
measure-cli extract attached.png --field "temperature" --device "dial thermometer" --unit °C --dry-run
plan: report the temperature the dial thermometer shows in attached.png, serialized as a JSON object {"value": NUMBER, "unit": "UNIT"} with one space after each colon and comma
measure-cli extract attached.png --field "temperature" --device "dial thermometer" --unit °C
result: {"value": 95, "unit": "°C"}
